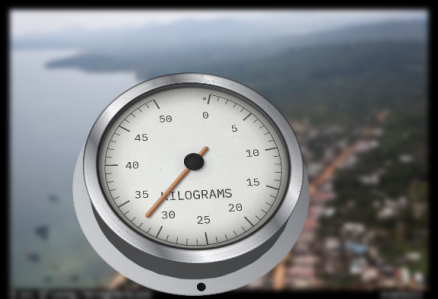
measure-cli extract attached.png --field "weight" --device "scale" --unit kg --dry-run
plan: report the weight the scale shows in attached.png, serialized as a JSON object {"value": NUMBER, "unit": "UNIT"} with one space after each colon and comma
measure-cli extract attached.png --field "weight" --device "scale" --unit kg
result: {"value": 32, "unit": "kg"}
